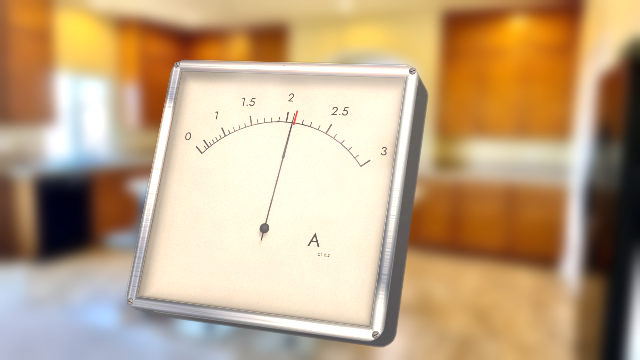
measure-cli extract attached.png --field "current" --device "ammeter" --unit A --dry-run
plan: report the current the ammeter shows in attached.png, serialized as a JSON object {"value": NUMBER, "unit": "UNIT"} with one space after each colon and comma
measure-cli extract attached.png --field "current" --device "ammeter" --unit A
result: {"value": 2.1, "unit": "A"}
